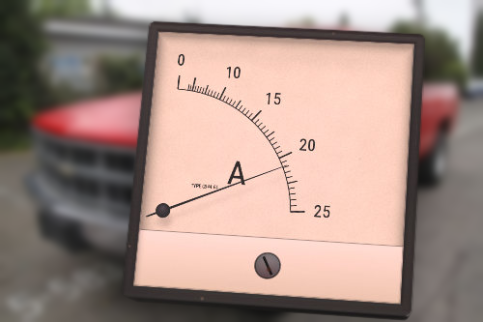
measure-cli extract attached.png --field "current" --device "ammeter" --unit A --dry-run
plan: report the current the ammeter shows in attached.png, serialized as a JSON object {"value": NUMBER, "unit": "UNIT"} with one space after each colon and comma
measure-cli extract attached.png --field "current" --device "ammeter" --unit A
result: {"value": 21, "unit": "A"}
